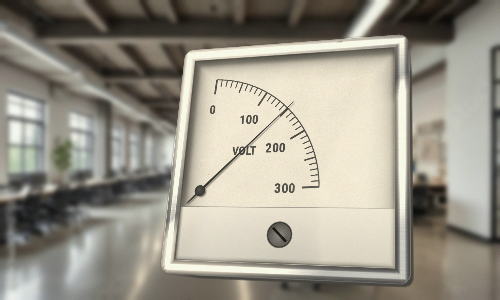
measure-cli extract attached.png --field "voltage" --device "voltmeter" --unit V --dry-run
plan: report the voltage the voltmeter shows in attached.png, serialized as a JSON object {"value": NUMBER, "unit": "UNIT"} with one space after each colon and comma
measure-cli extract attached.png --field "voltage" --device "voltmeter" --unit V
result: {"value": 150, "unit": "V"}
